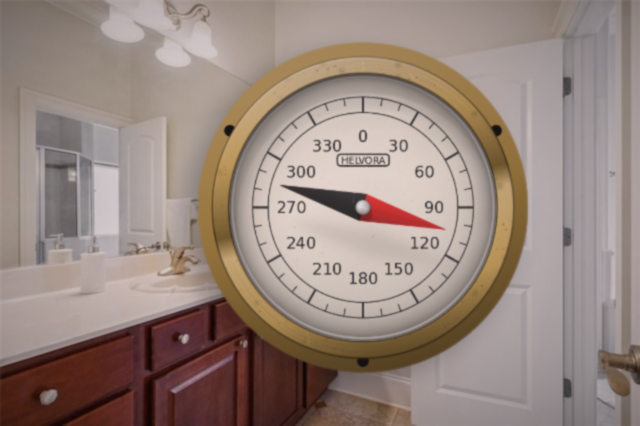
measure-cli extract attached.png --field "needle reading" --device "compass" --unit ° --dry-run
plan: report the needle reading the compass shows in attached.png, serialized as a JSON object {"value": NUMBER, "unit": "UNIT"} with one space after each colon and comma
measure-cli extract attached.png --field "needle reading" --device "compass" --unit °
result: {"value": 105, "unit": "°"}
